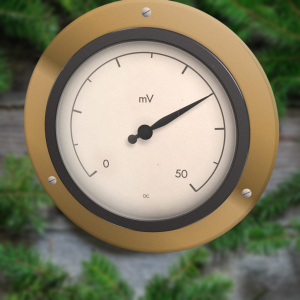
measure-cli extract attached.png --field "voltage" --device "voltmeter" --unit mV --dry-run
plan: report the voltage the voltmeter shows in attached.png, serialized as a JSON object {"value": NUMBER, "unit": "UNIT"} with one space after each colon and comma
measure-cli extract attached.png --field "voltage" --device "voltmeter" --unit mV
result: {"value": 35, "unit": "mV"}
